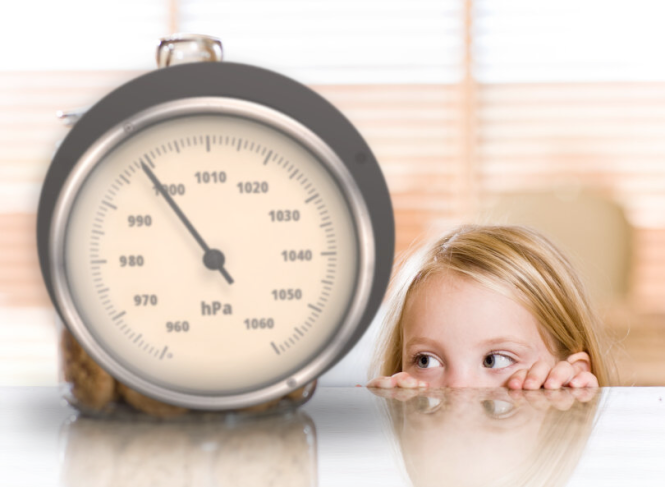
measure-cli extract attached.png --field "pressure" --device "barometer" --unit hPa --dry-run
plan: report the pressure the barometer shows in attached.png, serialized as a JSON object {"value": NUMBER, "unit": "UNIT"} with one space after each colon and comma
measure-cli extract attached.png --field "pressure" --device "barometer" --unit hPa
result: {"value": 999, "unit": "hPa"}
